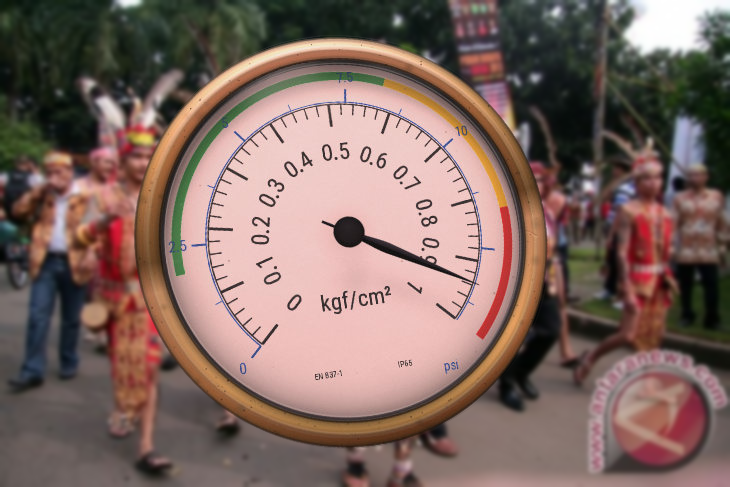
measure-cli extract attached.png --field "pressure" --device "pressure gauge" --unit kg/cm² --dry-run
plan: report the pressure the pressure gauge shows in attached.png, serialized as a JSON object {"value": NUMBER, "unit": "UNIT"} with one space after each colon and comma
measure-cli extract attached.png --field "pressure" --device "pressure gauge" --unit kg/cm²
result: {"value": 0.94, "unit": "kg/cm²"}
